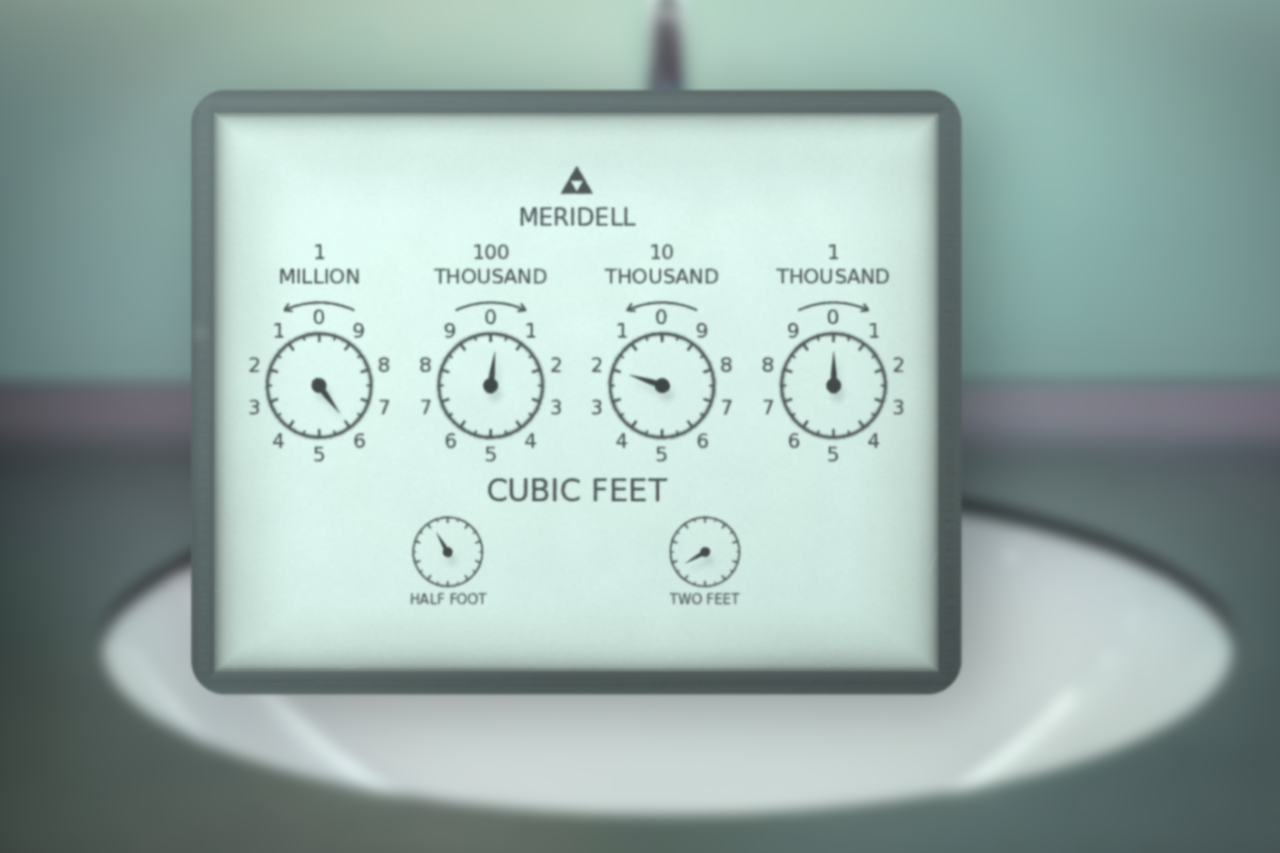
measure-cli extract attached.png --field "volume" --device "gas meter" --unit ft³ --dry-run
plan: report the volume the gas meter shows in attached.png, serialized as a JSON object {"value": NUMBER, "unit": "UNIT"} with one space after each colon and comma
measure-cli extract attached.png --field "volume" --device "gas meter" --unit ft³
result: {"value": 602000, "unit": "ft³"}
